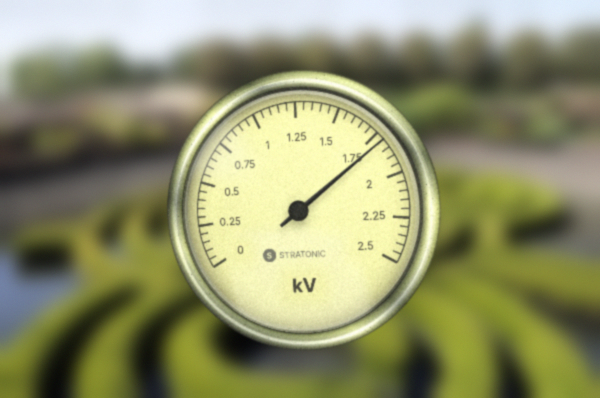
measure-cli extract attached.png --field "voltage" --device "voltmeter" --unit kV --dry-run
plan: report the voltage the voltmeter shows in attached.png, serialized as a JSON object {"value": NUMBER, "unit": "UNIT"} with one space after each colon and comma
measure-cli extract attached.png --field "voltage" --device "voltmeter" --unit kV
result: {"value": 1.8, "unit": "kV"}
